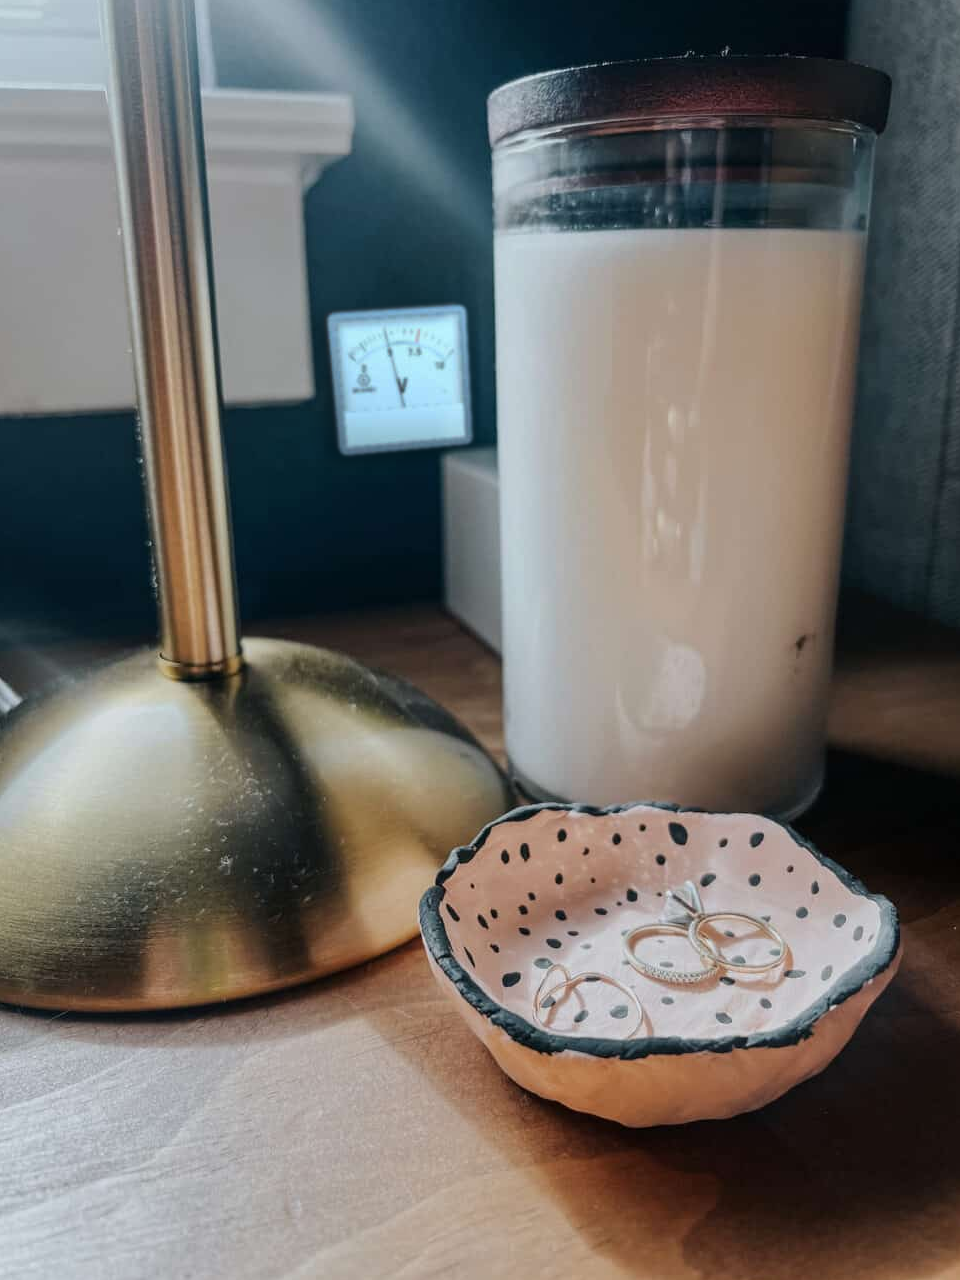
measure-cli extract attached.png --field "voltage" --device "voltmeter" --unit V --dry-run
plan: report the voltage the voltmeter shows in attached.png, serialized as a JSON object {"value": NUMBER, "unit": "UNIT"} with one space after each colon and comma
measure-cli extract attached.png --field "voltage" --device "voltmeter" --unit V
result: {"value": 5, "unit": "V"}
